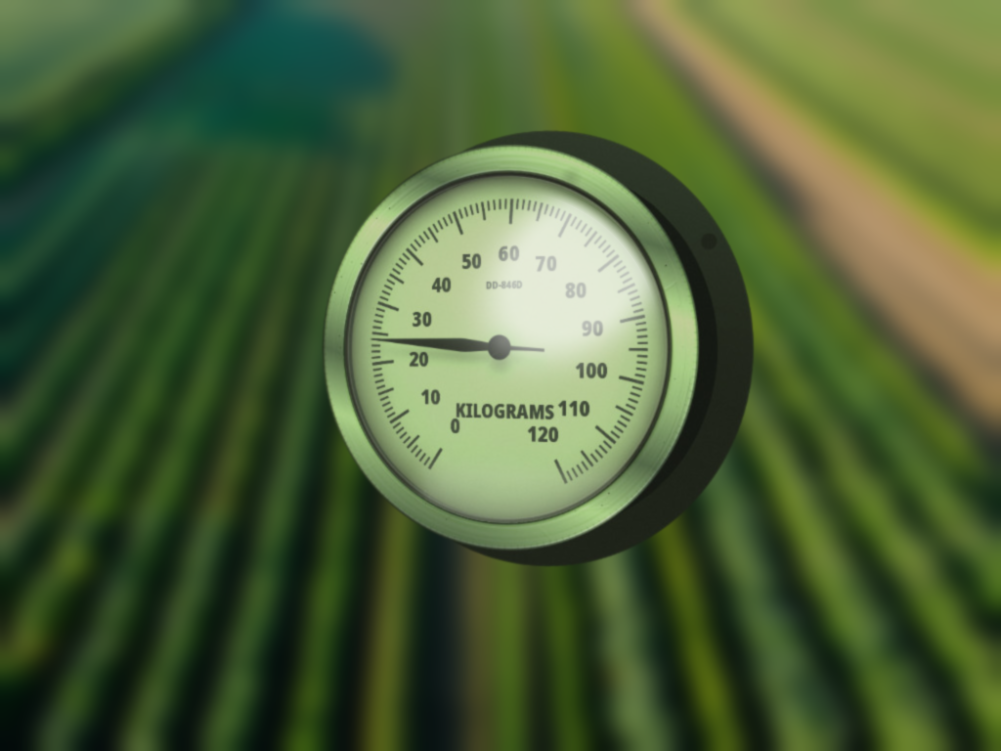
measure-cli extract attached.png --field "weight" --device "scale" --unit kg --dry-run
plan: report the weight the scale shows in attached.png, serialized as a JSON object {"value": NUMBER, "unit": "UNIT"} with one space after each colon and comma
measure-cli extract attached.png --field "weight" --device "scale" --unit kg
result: {"value": 24, "unit": "kg"}
